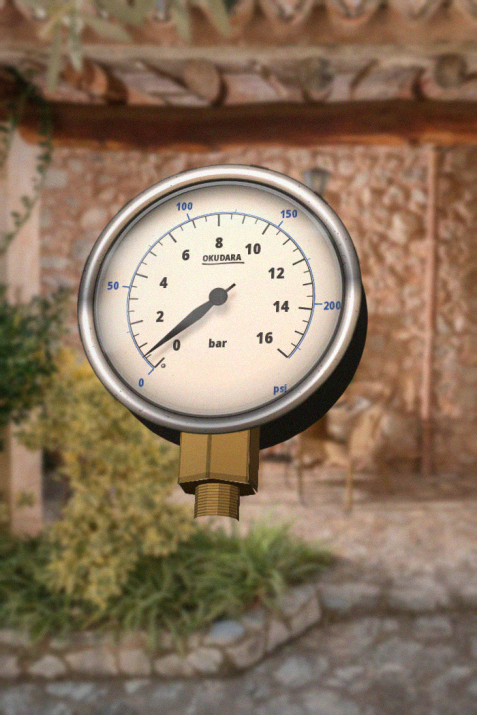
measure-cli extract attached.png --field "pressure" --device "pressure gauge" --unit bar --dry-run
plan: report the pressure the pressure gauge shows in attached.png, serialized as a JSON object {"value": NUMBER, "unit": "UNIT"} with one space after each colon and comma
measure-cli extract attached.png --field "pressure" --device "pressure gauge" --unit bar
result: {"value": 0.5, "unit": "bar"}
